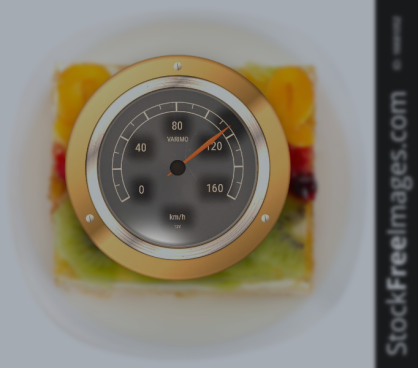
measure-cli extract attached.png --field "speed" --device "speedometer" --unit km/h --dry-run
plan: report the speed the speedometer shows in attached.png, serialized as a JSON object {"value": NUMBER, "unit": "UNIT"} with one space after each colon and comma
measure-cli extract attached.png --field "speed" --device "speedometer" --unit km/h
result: {"value": 115, "unit": "km/h"}
